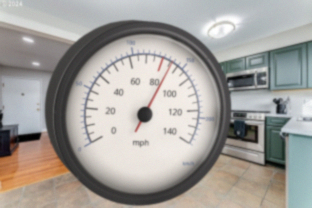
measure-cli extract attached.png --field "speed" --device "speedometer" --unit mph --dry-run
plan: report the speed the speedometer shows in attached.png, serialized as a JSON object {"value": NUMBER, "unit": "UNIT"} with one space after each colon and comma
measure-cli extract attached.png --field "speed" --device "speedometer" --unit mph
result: {"value": 85, "unit": "mph"}
